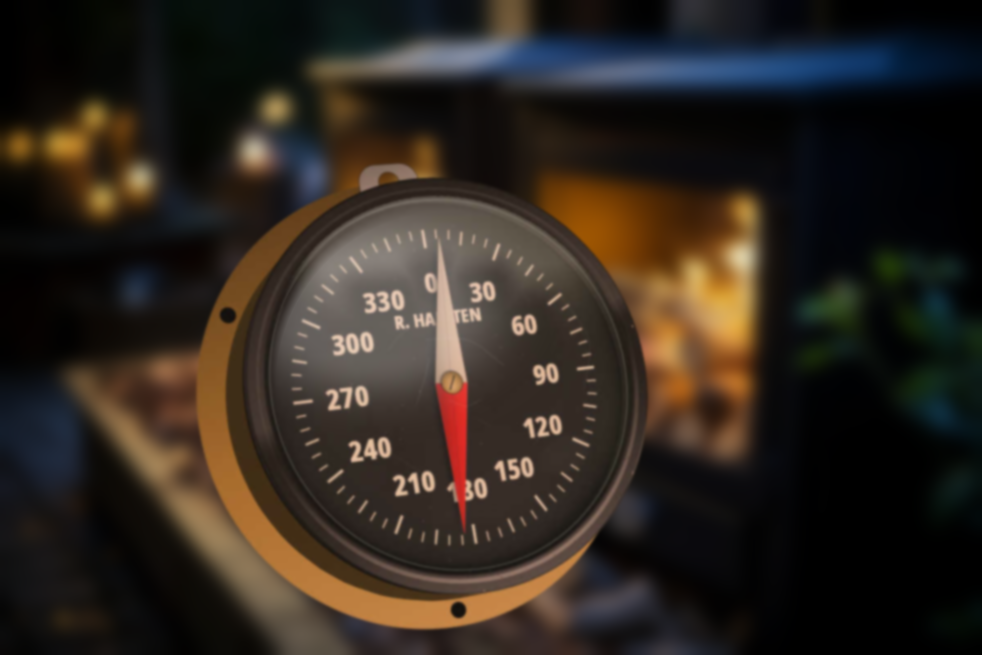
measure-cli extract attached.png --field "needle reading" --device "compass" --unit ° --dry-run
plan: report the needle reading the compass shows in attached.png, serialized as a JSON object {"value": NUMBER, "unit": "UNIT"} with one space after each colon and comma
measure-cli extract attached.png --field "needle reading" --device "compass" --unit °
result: {"value": 185, "unit": "°"}
